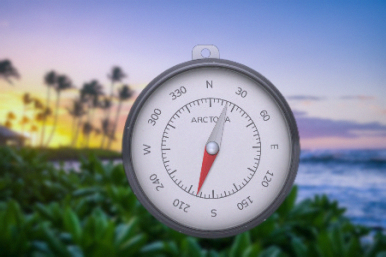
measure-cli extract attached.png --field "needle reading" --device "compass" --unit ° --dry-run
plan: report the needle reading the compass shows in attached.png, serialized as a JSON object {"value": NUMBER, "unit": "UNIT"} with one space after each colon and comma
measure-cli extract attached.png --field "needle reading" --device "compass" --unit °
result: {"value": 200, "unit": "°"}
